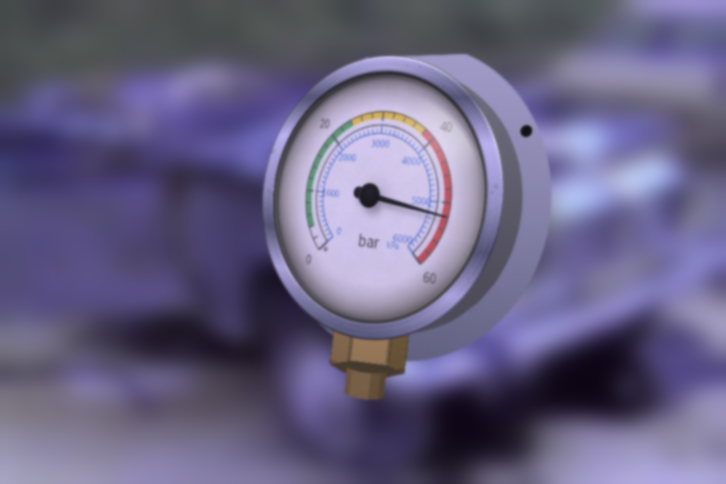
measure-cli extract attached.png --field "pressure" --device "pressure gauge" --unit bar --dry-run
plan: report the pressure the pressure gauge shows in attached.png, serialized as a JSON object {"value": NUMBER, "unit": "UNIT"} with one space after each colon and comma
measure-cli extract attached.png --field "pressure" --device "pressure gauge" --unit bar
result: {"value": 52, "unit": "bar"}
